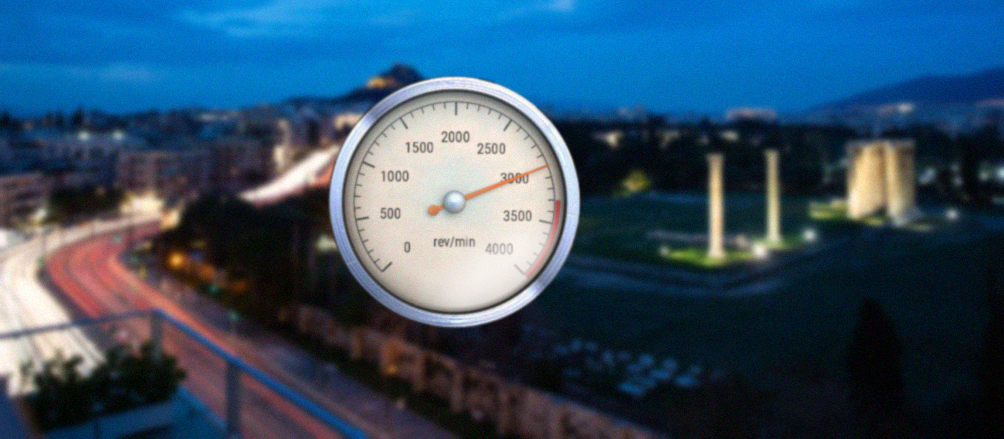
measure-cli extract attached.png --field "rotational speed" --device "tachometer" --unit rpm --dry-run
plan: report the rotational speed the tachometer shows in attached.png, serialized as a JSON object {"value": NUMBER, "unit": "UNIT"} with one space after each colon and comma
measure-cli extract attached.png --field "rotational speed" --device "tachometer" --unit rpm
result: {"value": 3000, "unit": "rpm"}
